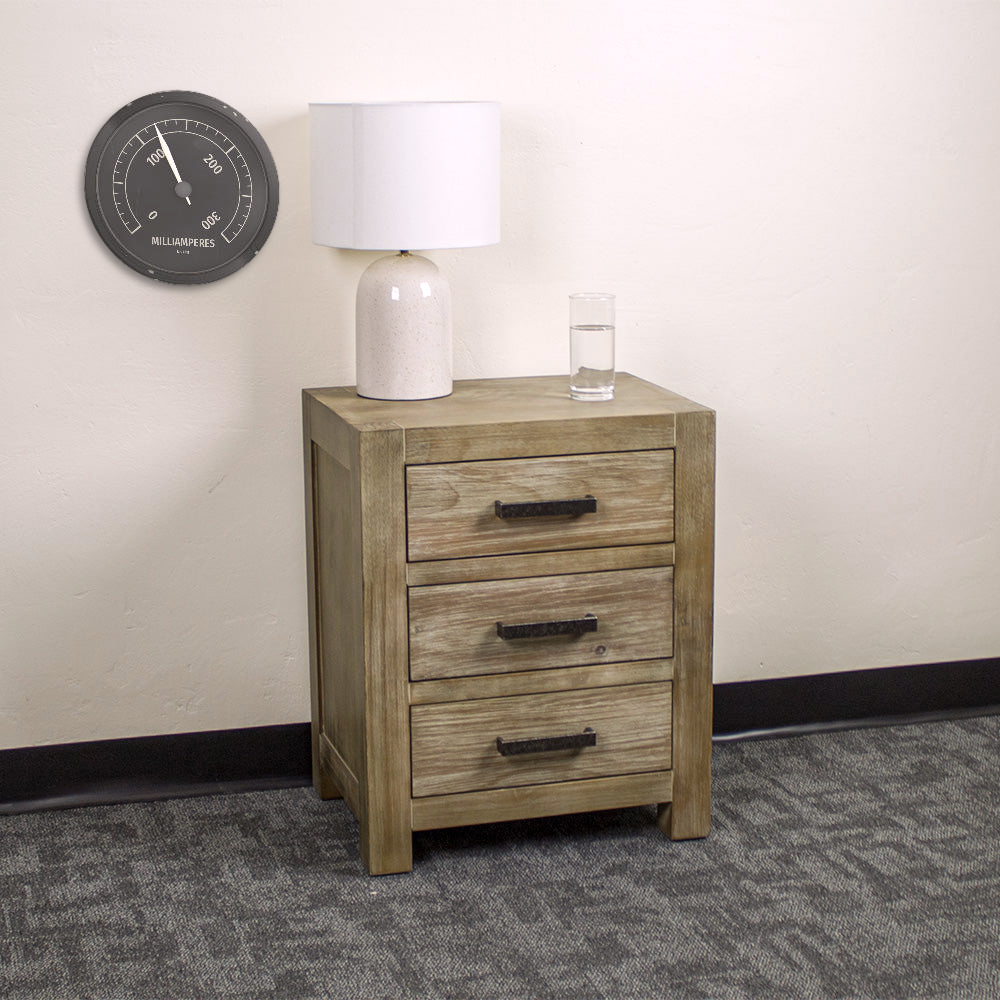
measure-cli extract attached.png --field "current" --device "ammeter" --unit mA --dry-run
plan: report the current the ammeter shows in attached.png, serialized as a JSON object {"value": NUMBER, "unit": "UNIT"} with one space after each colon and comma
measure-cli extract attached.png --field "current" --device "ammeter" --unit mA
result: {"value": 120, "unit": "mA"}
